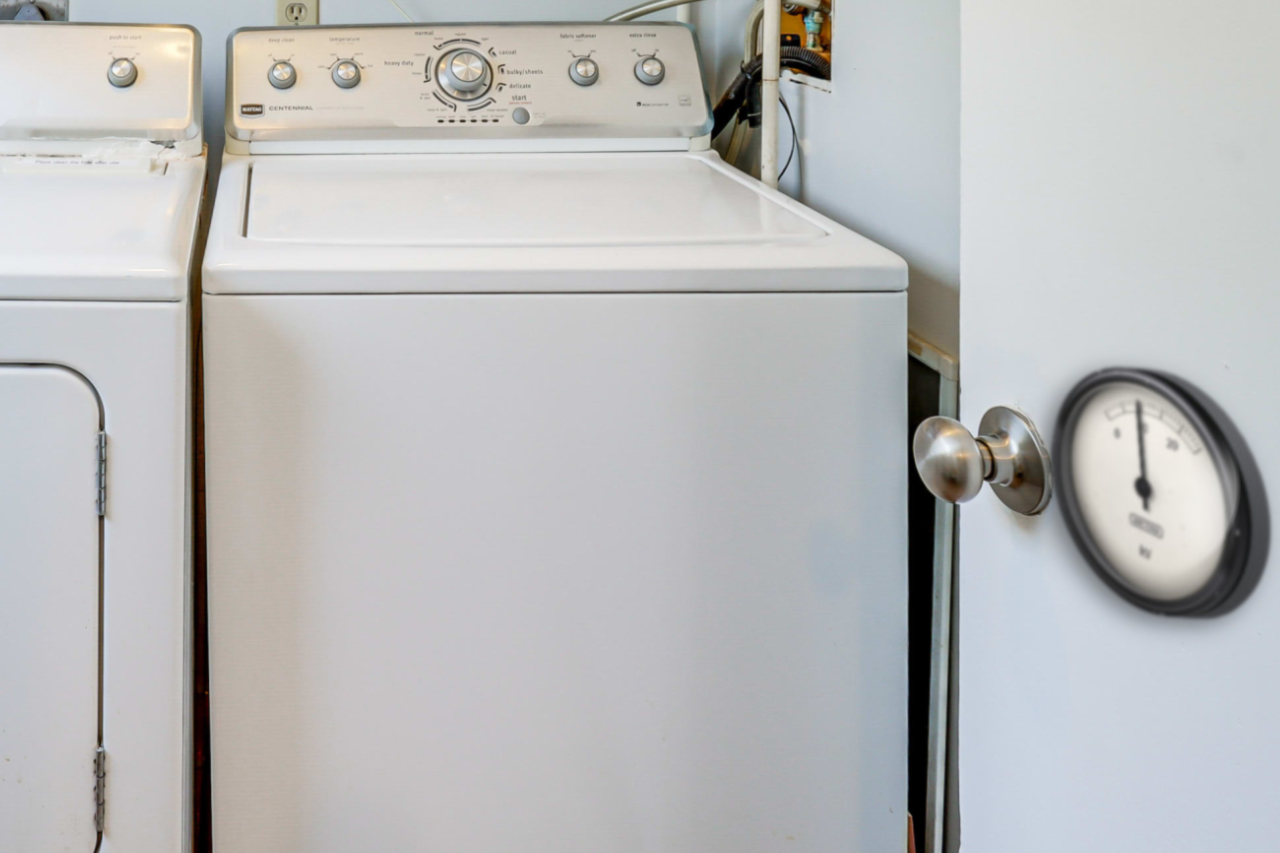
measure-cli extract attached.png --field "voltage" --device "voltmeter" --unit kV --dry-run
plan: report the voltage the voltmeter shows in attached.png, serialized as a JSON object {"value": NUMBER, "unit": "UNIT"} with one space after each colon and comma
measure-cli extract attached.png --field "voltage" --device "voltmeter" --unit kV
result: {"value": 10, "unit": "kV"}
